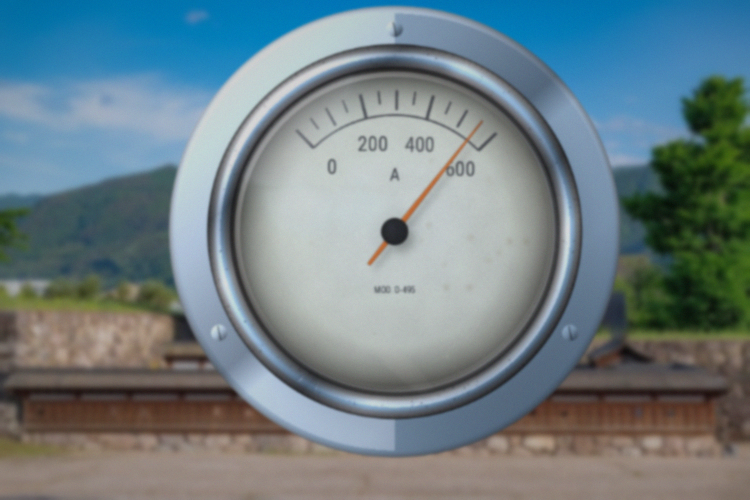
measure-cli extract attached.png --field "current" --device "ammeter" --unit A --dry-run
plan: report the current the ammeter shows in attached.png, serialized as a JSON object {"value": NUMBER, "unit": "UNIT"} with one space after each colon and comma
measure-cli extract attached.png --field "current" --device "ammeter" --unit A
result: {"value": 550, "unit": "A"}
